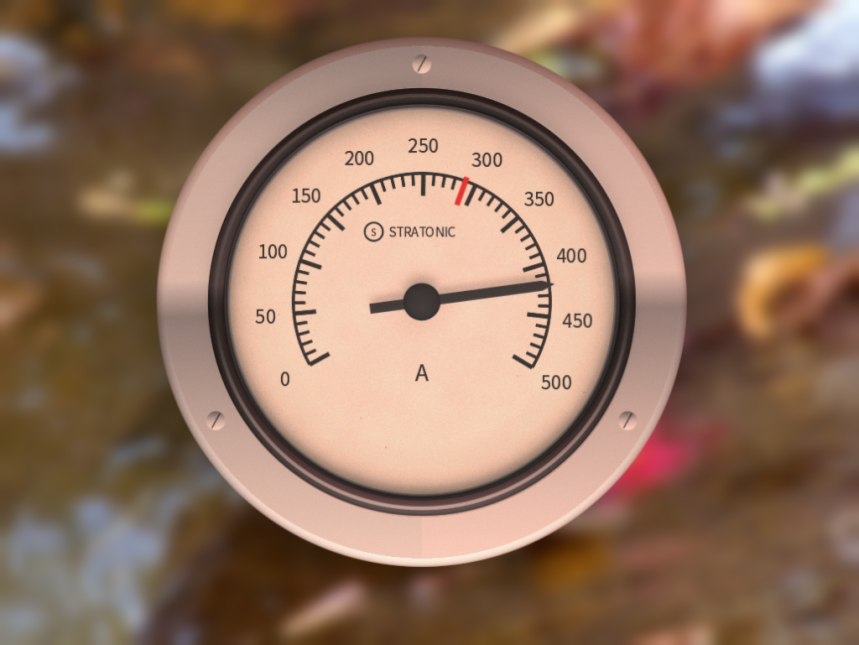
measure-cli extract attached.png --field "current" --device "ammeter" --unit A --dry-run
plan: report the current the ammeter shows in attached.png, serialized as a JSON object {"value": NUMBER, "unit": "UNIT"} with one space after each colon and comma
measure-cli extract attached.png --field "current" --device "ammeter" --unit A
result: {"value": 420, "unit": "A"}
